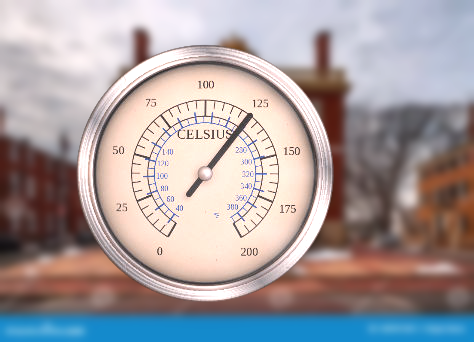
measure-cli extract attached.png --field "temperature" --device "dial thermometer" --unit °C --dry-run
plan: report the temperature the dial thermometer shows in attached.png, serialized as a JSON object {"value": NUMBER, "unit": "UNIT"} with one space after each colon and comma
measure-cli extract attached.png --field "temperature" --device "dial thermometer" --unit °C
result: {"value": 125, "unit": "°C"}
